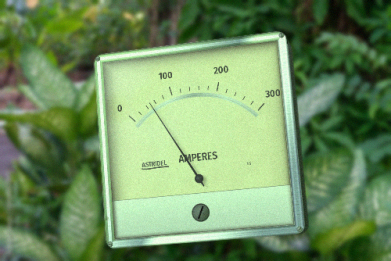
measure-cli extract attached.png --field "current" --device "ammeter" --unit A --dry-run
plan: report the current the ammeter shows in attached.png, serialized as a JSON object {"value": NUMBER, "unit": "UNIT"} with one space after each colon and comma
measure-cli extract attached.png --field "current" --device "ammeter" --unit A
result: {"value": 50, "unit": "A"}
